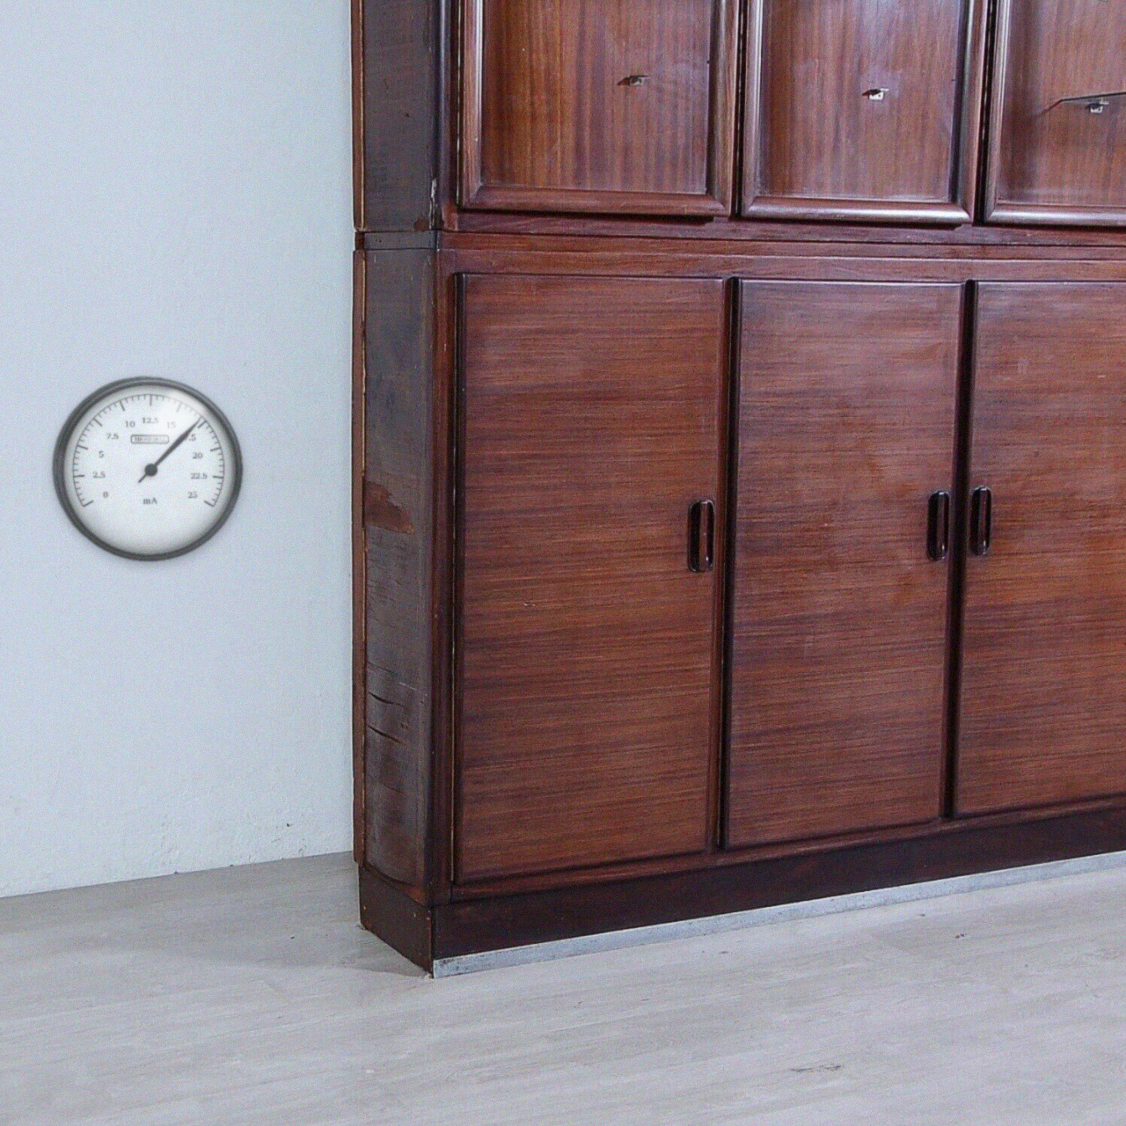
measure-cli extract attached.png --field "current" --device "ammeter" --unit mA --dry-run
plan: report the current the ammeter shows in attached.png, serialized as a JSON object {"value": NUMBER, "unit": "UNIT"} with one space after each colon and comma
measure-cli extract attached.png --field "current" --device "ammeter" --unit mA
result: {"value": 17, "unit": "mA"}
